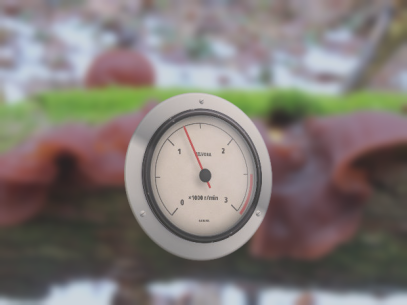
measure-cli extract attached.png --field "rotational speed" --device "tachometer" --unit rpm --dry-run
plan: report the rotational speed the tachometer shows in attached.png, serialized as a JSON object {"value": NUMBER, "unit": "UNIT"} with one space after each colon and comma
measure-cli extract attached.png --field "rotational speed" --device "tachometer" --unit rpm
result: {"value": 1250, "unit": "rpm"}
